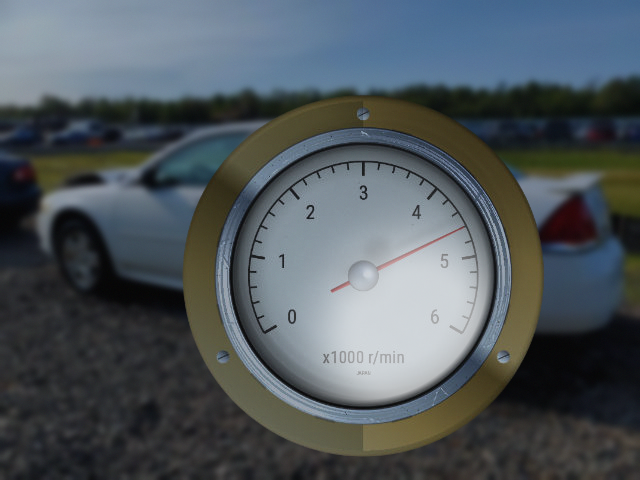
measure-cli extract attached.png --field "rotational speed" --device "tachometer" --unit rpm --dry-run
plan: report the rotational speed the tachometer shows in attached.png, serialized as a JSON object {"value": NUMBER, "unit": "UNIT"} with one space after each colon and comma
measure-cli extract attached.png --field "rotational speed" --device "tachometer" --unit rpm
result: {"value": 4600, "unit": "rpm"}
